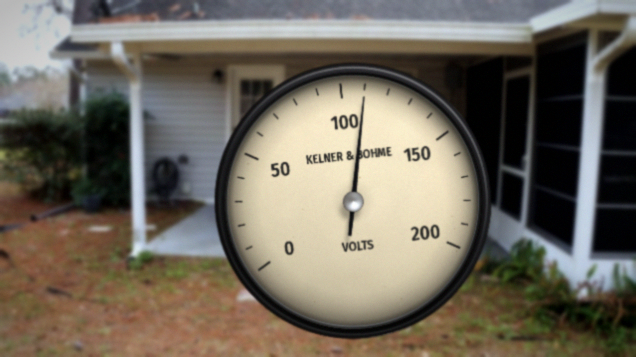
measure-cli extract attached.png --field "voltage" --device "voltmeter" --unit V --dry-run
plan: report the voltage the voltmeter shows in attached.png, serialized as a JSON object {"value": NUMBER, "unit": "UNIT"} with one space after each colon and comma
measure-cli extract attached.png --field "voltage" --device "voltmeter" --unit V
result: {"value": 110, "unit": "V"}
